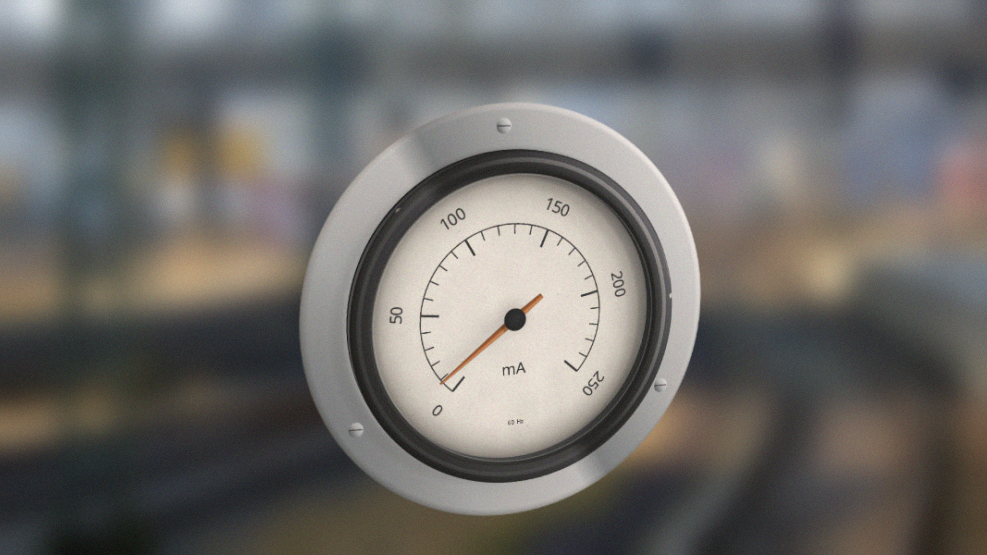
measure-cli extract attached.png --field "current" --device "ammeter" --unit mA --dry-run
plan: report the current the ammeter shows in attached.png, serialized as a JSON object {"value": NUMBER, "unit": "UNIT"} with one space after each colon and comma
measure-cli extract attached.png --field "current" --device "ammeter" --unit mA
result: {"value": 10, "unit": "mA"}
